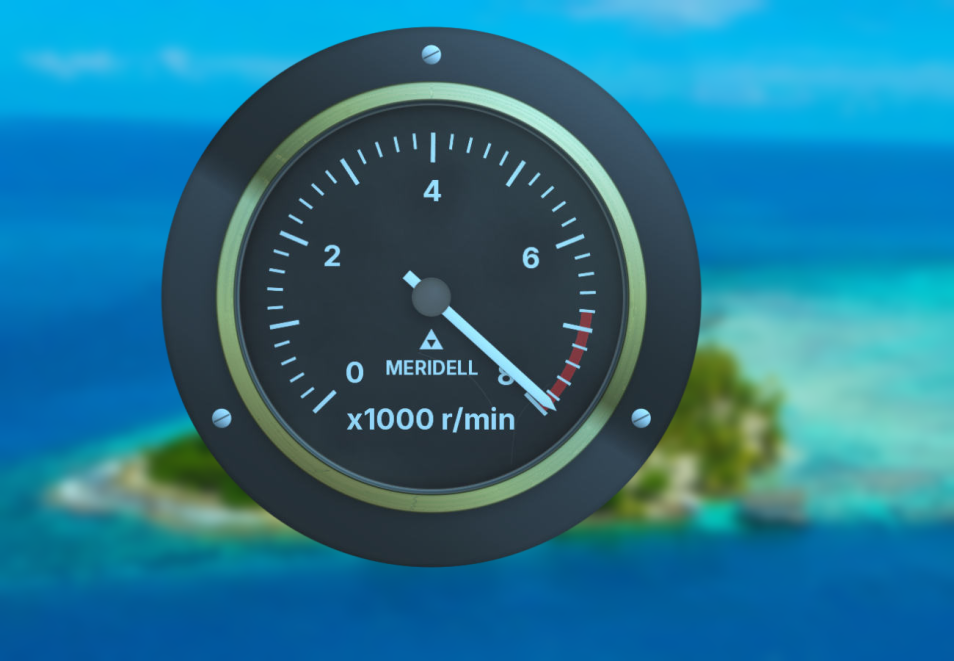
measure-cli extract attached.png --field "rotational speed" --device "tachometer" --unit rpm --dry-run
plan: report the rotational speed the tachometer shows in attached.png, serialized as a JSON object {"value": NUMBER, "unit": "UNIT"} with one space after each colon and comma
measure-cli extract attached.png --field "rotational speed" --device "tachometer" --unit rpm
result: {"value": 7900, "unit": "rpm"}
